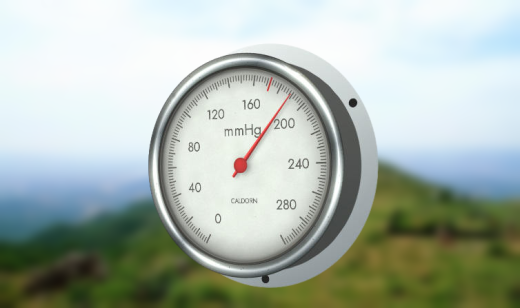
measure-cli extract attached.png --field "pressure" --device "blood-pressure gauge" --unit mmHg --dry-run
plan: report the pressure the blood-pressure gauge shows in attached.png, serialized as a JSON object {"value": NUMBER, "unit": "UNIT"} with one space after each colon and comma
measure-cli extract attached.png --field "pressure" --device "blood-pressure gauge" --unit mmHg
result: {"value": 190, "unit": "mmHg"}
